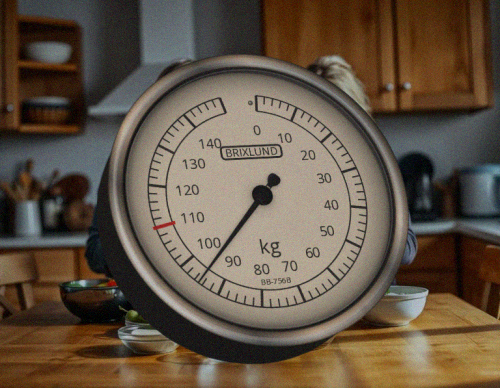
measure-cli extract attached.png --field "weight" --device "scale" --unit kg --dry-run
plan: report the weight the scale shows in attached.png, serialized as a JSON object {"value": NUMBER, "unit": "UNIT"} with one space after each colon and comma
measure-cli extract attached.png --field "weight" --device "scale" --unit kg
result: {"value": 95, "unit": "kg"}
